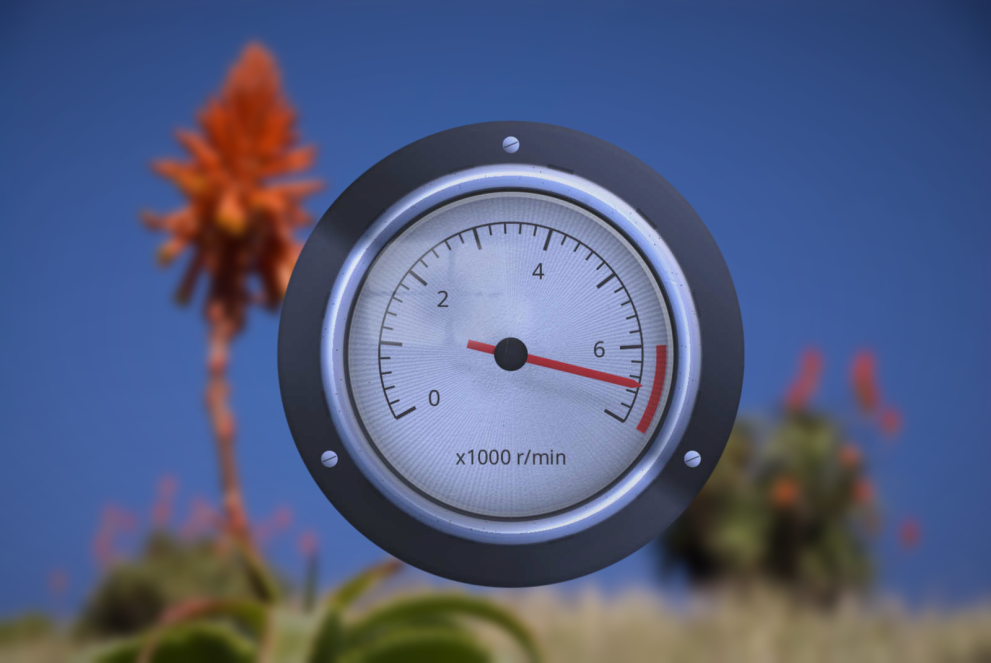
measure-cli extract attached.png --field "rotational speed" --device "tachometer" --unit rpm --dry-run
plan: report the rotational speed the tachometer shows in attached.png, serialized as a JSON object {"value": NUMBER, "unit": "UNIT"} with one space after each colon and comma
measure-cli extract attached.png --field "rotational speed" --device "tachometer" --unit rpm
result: {"value": 6500, "unit": "rpm"}
